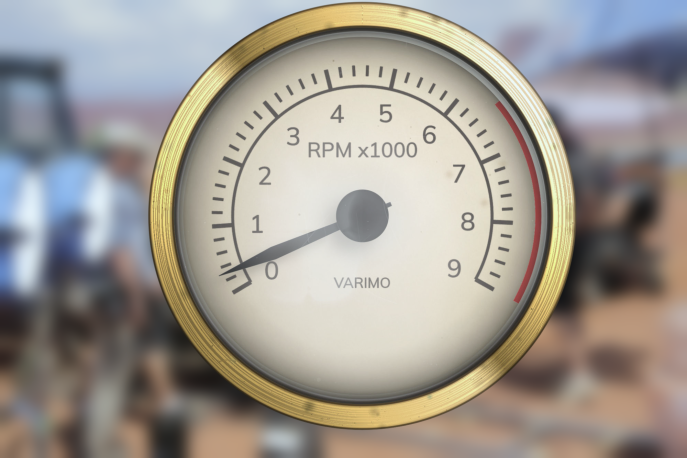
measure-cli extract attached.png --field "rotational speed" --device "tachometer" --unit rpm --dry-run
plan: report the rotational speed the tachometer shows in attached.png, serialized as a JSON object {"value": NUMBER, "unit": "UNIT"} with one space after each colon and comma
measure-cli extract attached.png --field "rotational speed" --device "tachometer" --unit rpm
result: {"value": 300, "unit": "rpm"}
